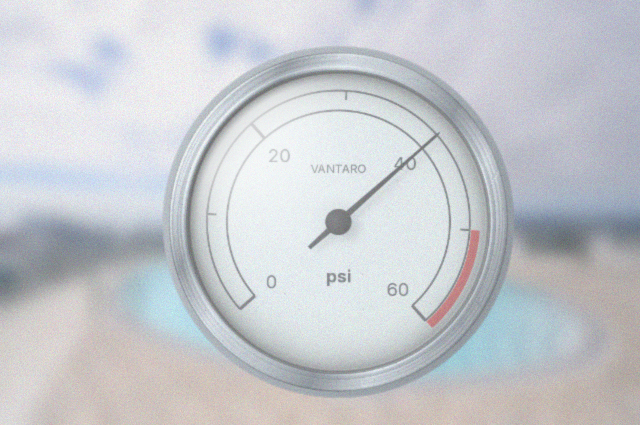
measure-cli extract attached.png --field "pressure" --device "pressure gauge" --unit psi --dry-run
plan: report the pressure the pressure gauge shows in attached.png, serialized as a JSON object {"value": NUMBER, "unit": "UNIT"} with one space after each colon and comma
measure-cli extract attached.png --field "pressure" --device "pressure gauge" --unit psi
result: {"value": 40, "unit": "psi"}
